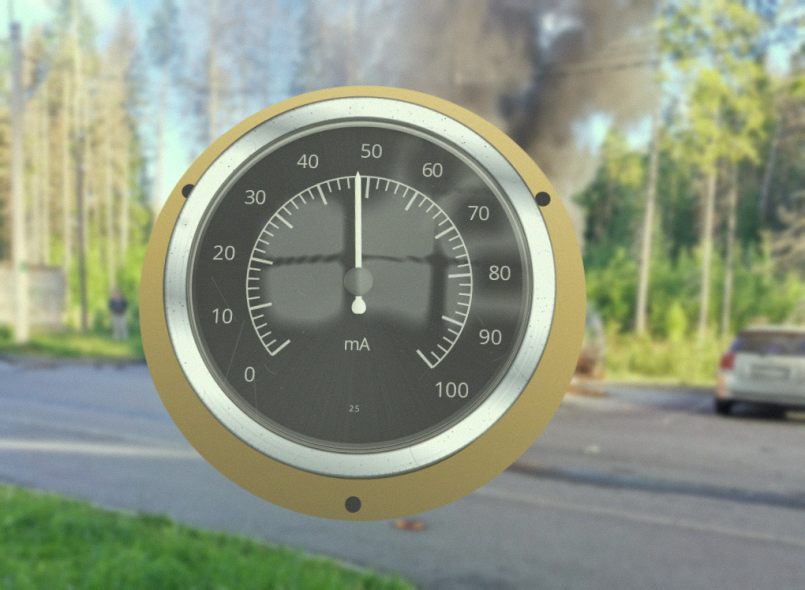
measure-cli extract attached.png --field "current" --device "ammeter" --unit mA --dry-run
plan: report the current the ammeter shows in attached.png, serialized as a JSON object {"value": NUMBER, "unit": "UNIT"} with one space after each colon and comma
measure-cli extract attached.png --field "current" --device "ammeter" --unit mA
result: {"value": 48, "unit": "mA"}
